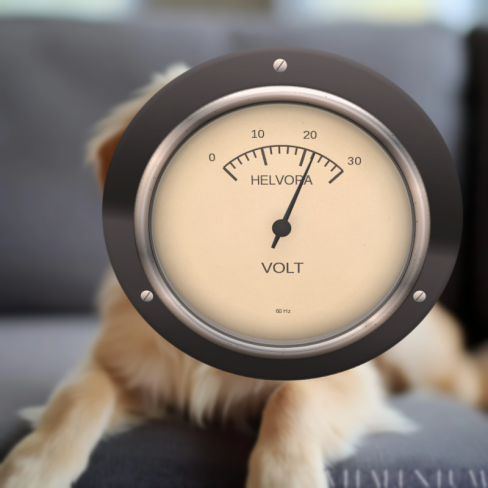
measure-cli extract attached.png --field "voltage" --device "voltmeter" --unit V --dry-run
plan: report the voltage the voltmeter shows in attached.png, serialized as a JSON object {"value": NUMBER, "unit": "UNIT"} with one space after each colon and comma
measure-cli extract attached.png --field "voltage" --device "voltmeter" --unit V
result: {"value": 22, "unit": "V"}
